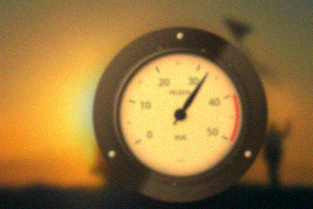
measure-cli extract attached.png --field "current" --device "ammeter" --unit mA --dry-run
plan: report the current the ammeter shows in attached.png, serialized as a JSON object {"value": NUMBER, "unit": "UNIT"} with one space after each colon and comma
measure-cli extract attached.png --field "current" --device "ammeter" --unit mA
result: {"value": 32.5, "unit": "mA"}
